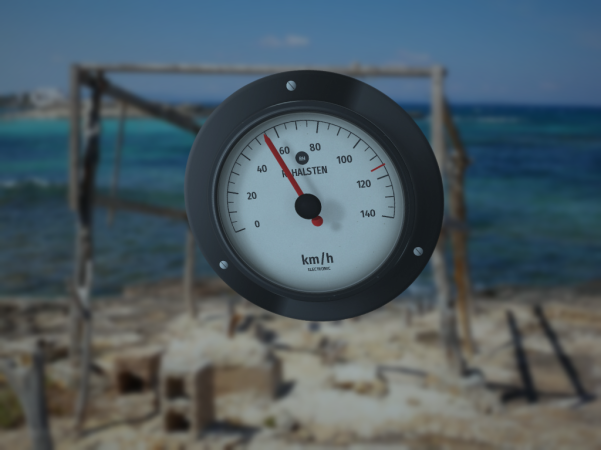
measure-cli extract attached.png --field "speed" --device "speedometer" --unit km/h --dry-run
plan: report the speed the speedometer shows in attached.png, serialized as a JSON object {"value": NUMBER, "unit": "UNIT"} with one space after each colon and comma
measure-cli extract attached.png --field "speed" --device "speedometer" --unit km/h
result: {"value": 55, "unit": "km/h"}
